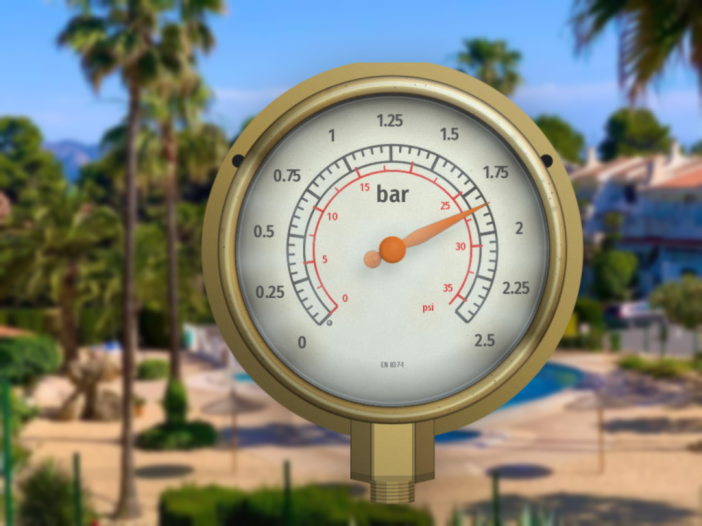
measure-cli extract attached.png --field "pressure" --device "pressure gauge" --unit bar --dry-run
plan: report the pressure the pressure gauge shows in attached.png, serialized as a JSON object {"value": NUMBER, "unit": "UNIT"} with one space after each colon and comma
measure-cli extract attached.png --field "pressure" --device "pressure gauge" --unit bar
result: {"value": 1.85, "unit": "bar"}
